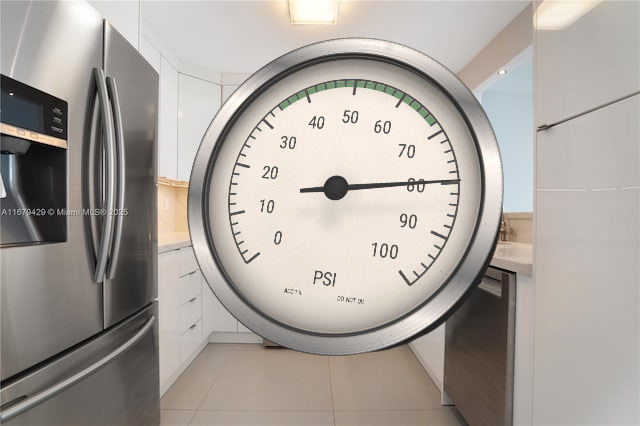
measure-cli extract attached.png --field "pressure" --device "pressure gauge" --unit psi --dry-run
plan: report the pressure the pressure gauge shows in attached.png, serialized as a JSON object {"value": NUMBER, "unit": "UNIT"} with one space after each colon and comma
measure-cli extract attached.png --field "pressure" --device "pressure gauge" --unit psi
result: {"value": 80, "unit": "psi"}
